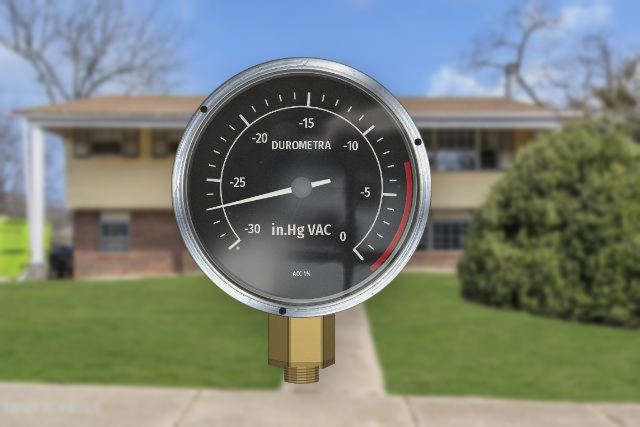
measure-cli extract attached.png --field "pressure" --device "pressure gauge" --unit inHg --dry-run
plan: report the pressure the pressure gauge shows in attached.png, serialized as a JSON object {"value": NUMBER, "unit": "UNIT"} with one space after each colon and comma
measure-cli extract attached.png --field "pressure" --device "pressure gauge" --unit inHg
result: {"value": -27, "unit": "inHg"}
